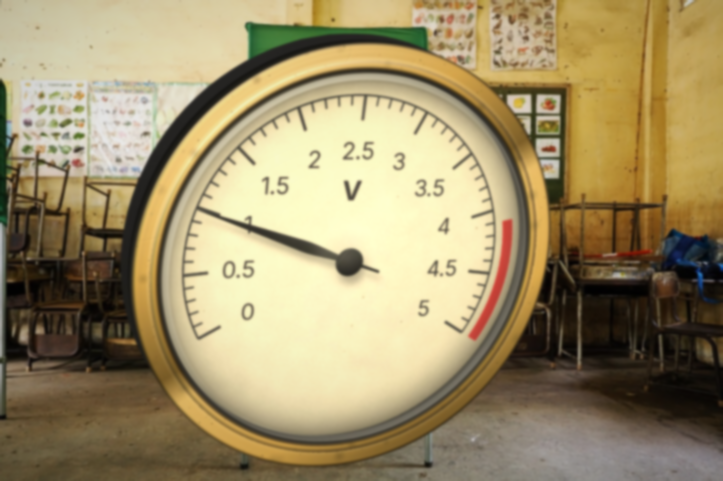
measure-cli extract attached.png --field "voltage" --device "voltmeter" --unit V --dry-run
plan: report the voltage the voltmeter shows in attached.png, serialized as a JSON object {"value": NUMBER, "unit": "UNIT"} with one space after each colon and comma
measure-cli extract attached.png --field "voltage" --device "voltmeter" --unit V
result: {"value": 1, "unit": "V"}
